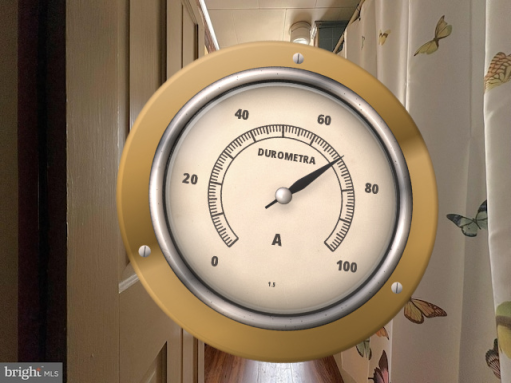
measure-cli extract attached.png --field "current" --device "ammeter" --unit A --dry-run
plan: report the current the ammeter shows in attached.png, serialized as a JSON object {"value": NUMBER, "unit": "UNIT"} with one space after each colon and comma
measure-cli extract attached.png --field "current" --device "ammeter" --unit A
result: {"value": 70, "unit": "A"}
